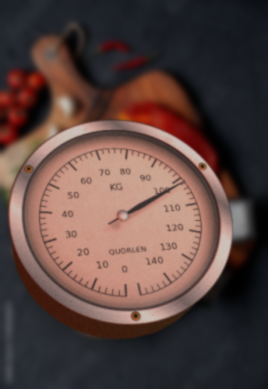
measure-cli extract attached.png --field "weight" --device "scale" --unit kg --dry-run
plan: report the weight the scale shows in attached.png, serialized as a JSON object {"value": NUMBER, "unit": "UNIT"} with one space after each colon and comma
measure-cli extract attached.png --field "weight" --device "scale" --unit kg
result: {"value": 102, "unit": "kg"}
